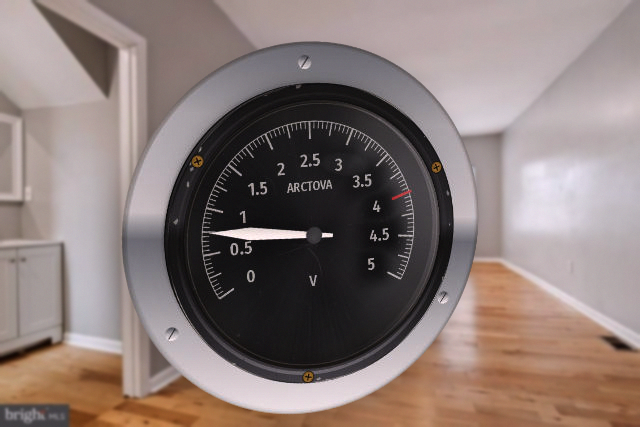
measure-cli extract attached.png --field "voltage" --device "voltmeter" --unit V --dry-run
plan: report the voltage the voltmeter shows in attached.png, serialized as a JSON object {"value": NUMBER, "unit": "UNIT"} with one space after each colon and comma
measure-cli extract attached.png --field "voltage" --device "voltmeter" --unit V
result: {"value": 0.75, "unit": "V"}
